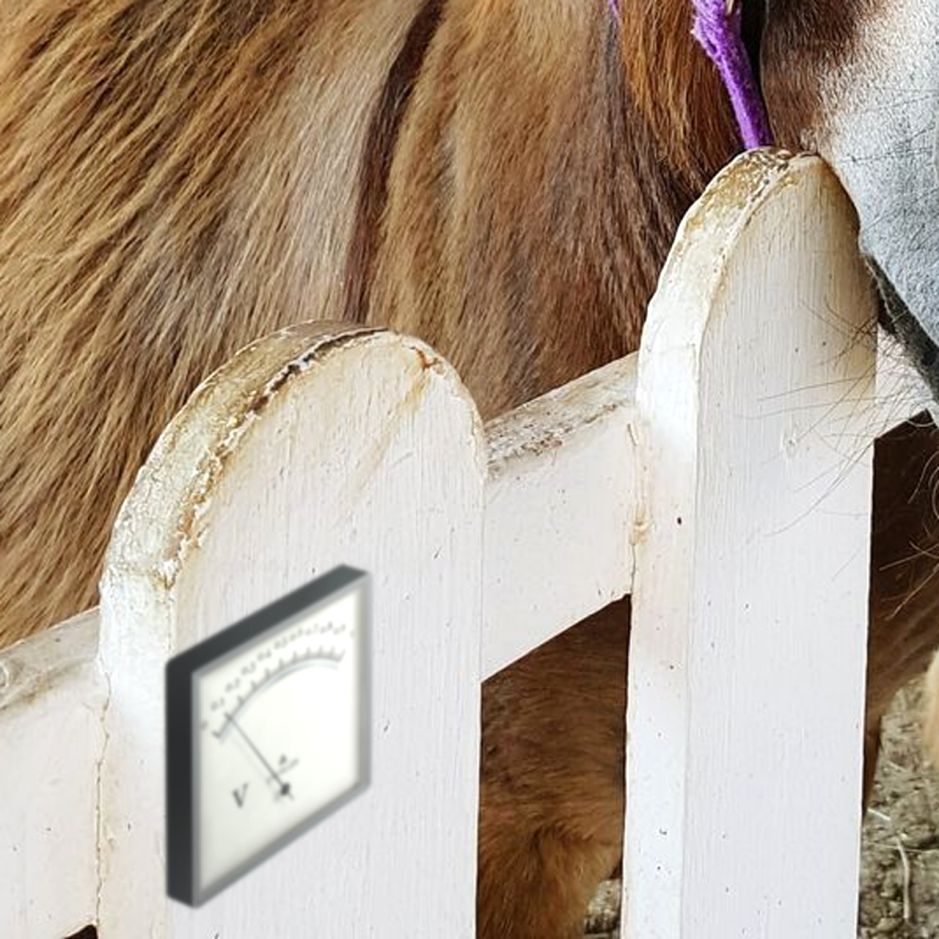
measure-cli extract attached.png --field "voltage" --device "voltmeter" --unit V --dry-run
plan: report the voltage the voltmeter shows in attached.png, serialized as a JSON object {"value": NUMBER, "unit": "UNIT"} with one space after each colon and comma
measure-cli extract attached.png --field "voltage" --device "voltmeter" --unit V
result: {"value": 0.1, "unit": "V"}
